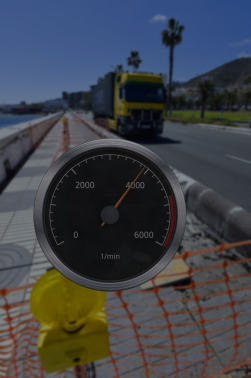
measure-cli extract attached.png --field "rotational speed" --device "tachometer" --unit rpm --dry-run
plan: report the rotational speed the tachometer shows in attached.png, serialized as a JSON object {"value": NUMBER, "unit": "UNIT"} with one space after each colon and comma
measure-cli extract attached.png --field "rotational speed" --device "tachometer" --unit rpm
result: {"value": 3900, "unit": "rpm"}
